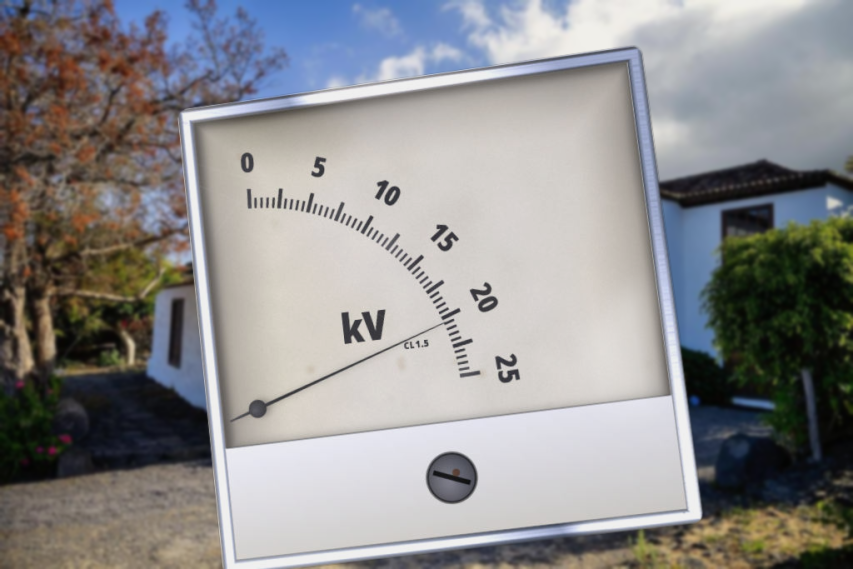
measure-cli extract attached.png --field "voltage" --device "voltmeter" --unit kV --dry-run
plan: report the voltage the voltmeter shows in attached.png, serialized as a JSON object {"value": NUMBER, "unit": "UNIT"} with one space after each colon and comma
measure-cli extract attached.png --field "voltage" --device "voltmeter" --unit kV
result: {"value": 20.5, "unit": "kV"}
